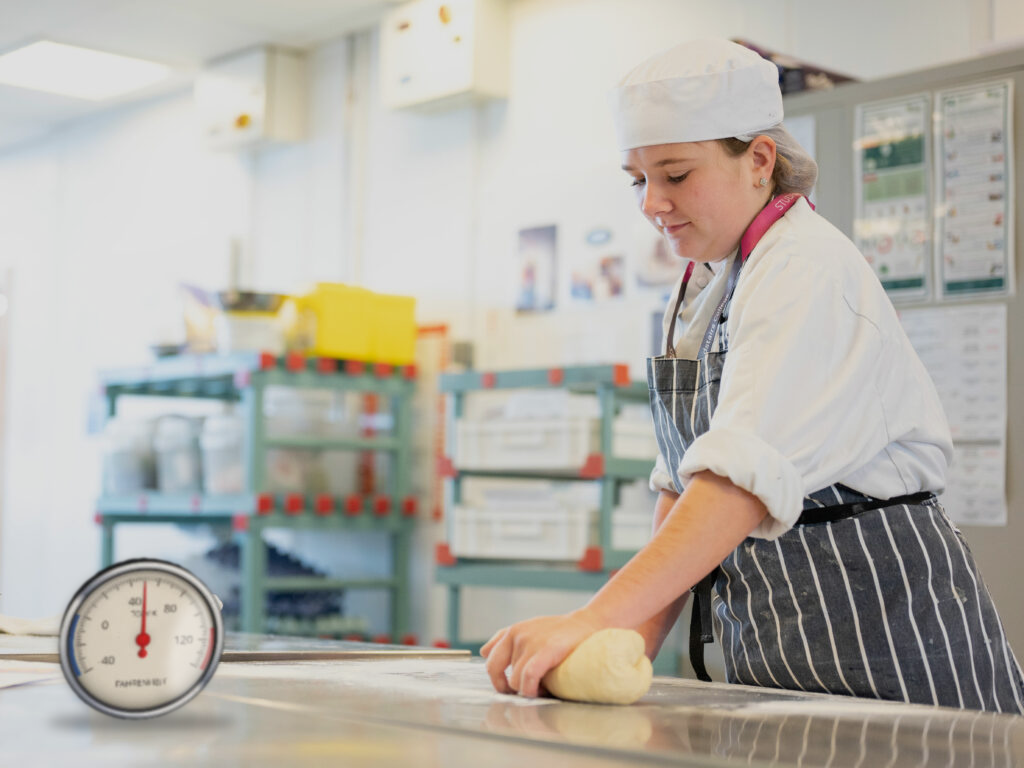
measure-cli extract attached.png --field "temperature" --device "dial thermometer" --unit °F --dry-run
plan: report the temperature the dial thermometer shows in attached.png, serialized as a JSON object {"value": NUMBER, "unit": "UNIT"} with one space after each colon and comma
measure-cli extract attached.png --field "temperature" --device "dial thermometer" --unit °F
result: {"value": 50, "unit": "°F"}
